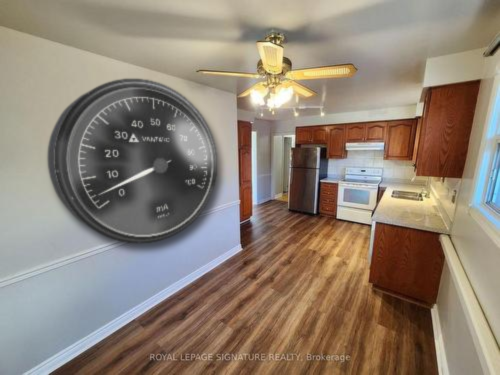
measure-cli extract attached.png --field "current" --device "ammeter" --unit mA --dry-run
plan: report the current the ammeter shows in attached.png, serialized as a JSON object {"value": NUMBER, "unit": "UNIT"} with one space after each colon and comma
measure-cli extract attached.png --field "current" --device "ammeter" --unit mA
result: {"value": 4, "unit": "mA"}
